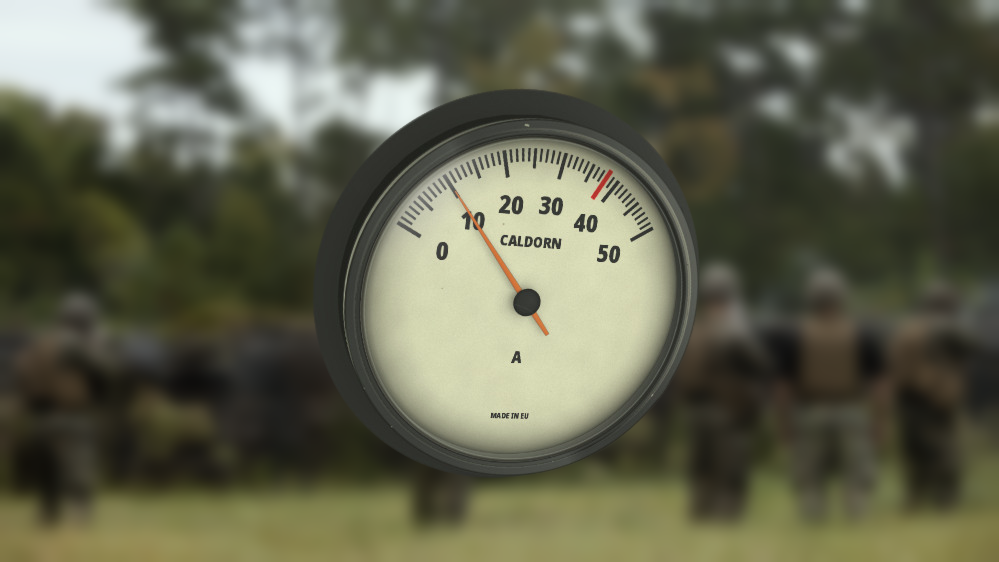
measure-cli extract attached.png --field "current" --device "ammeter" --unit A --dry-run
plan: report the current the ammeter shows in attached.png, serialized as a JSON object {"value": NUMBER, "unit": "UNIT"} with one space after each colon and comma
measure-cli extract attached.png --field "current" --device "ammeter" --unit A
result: {"value": 10, "unit": "A"}
